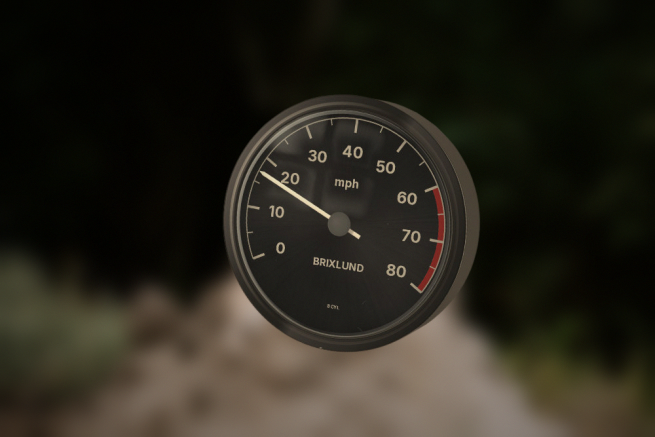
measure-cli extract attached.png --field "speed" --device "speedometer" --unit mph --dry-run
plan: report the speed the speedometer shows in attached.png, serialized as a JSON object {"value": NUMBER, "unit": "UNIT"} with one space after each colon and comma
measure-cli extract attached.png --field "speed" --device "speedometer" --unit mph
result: {"value": 17.5, "unit": "mph"}
